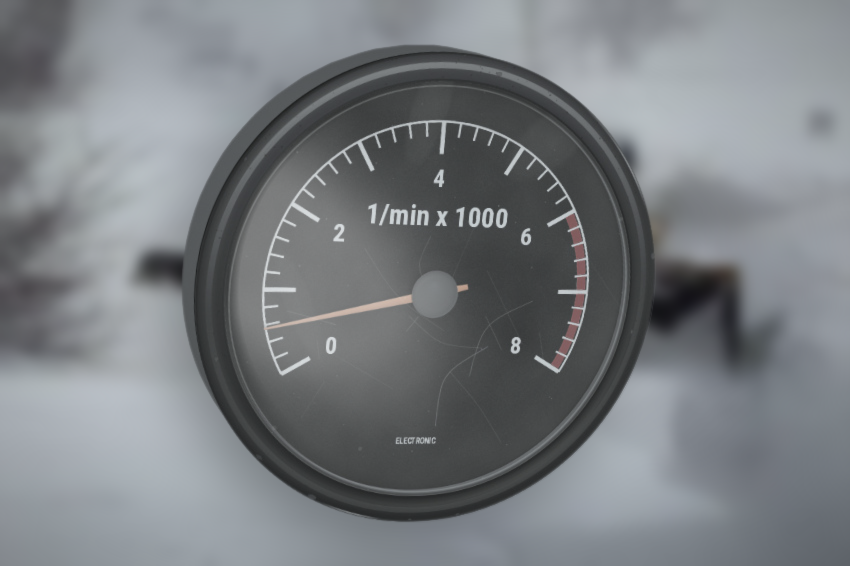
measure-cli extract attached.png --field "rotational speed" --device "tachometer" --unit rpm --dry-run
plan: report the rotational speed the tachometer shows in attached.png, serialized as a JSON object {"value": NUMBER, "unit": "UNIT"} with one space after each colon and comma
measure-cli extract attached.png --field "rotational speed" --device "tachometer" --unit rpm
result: {"value": 600, "unit": "rpm"}
